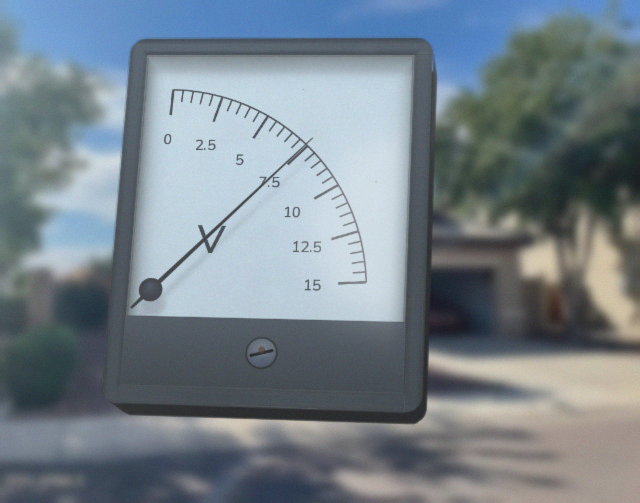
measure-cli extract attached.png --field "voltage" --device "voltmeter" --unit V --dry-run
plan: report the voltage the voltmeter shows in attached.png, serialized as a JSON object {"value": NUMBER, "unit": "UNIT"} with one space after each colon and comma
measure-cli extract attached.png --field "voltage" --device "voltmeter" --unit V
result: {"value": 7.5, "unit": "V"}
